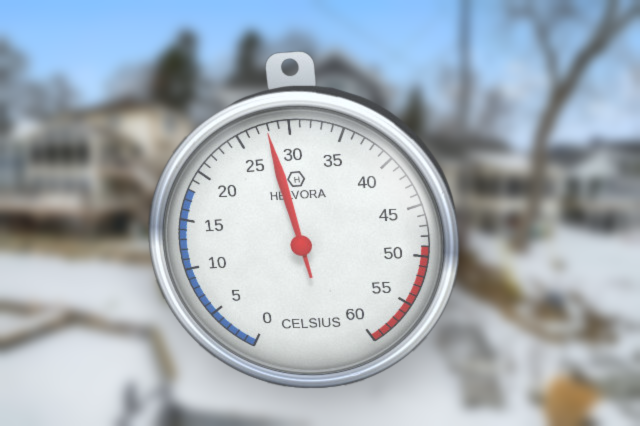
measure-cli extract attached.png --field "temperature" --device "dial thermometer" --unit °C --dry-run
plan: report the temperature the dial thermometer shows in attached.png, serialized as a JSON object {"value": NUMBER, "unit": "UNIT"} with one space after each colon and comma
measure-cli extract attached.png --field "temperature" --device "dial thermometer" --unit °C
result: {"value": 28, "unit": "°C"}
